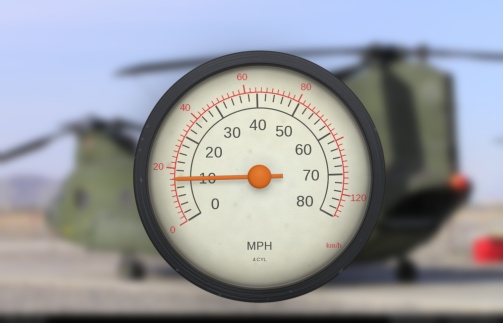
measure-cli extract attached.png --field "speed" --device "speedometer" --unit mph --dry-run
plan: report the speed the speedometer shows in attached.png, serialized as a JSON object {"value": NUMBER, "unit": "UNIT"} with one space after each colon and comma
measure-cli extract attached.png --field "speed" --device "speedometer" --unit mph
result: {"value": 10, "unit": "mph"}
